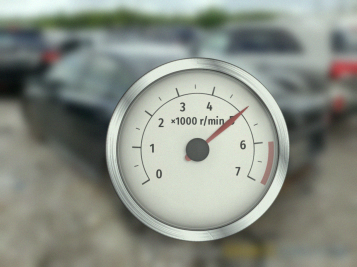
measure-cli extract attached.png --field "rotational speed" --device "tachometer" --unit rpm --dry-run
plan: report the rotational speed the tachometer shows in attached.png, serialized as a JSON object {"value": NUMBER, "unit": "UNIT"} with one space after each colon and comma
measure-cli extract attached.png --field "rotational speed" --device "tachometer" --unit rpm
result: {"value": 5000, "unit": "rpm"}
